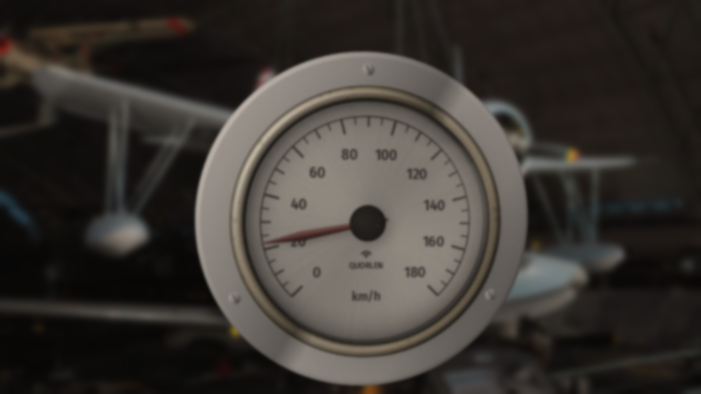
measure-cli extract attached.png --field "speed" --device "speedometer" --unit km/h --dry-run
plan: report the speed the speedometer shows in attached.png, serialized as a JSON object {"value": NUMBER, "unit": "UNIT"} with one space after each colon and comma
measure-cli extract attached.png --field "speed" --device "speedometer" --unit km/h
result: {"value": 22.5, "unit": "km/h"}
